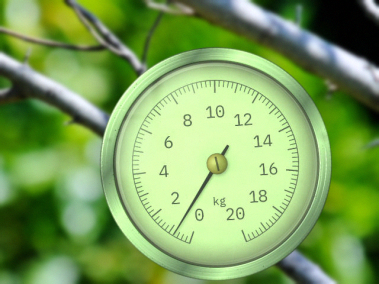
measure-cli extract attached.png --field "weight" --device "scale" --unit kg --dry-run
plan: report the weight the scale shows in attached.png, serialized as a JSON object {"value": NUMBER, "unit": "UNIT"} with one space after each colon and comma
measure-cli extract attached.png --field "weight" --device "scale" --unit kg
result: {"value": 0.8, "unit": "kg"}
